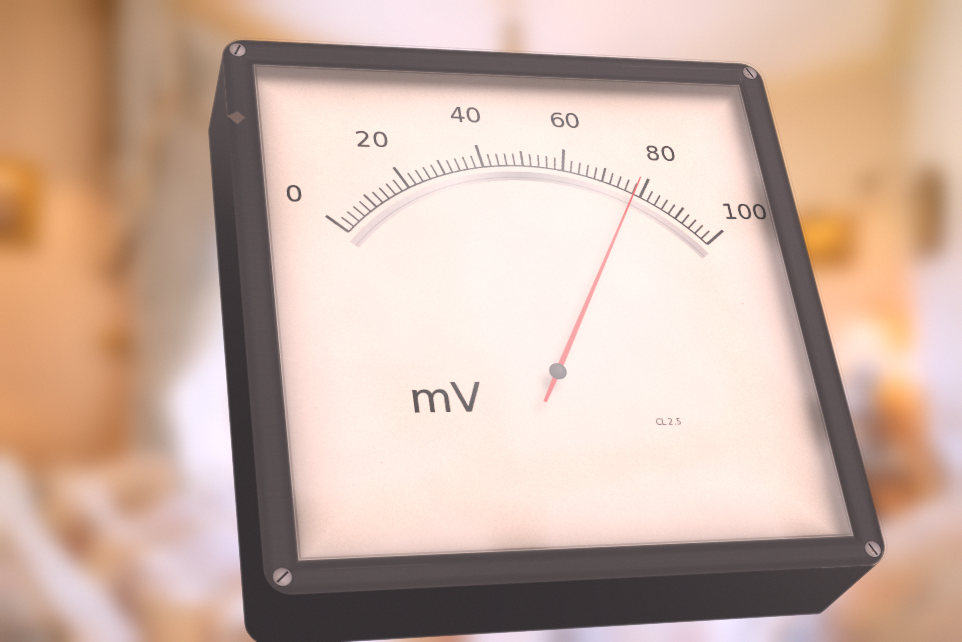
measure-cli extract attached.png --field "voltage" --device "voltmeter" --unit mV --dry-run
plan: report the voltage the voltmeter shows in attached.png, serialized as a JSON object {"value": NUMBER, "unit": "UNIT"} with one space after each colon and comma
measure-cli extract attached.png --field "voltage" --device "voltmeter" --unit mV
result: {"value": 78, "unit": "mV"}
